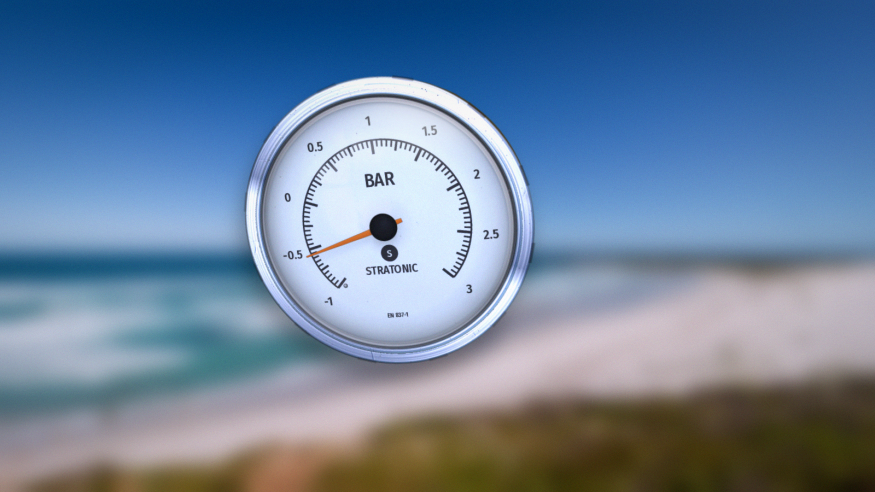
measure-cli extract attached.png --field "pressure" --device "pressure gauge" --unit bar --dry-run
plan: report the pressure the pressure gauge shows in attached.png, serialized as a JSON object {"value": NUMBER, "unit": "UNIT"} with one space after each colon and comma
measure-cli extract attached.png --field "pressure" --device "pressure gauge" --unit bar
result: {"value": -0.55, "unit": "bar"}
